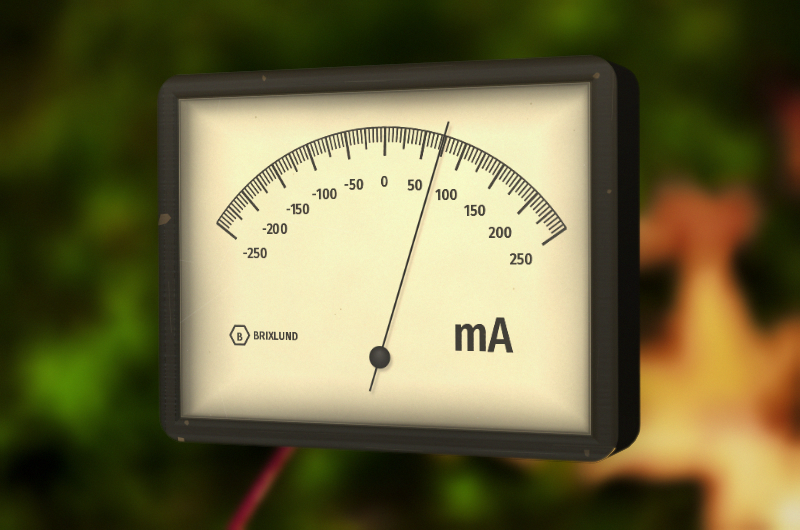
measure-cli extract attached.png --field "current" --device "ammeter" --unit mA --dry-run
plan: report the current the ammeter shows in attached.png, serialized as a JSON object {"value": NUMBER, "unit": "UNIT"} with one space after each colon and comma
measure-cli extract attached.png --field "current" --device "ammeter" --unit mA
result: {"value": 75, "unit": "mA"}
